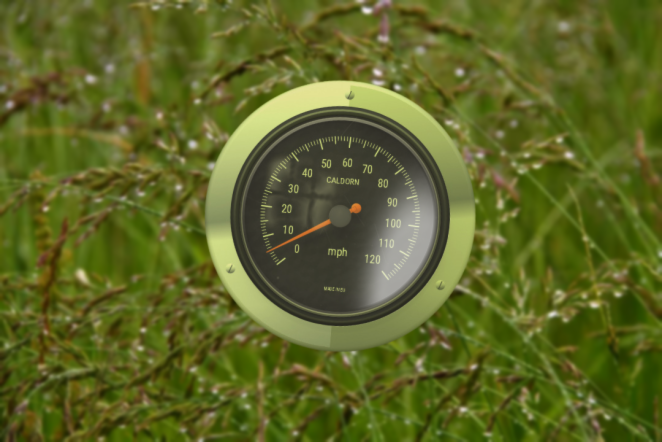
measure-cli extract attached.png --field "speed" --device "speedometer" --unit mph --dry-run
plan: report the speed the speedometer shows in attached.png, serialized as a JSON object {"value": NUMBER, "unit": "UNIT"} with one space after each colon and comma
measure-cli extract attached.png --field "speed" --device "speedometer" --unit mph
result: {"value": 5, "unit": "mph"}
